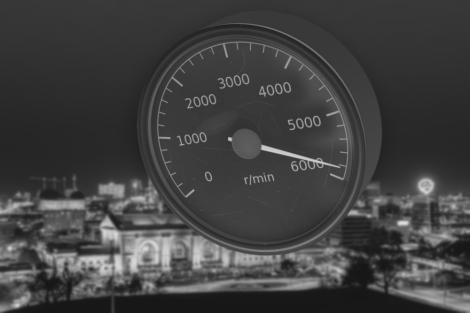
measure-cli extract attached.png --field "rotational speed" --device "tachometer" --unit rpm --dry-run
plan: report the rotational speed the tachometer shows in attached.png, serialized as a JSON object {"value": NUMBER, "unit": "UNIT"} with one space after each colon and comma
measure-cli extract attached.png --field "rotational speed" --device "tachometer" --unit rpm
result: {"value": 5800, "unit": "rpm"}
